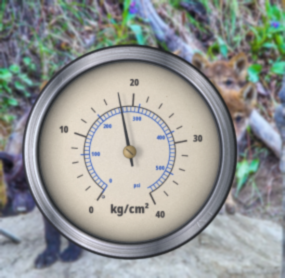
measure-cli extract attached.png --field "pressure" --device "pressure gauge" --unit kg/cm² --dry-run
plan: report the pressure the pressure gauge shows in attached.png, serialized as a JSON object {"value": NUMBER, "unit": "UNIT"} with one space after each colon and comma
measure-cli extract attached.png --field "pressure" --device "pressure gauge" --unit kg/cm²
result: {"value": 18, "unit": "kg/cm²"}
